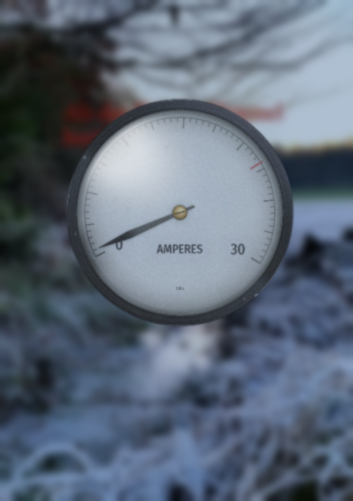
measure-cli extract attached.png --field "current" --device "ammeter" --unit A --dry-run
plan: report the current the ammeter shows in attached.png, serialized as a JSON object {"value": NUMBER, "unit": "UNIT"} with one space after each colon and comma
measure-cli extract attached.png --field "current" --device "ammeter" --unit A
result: {"value": 0.5, "unit": "A"}
